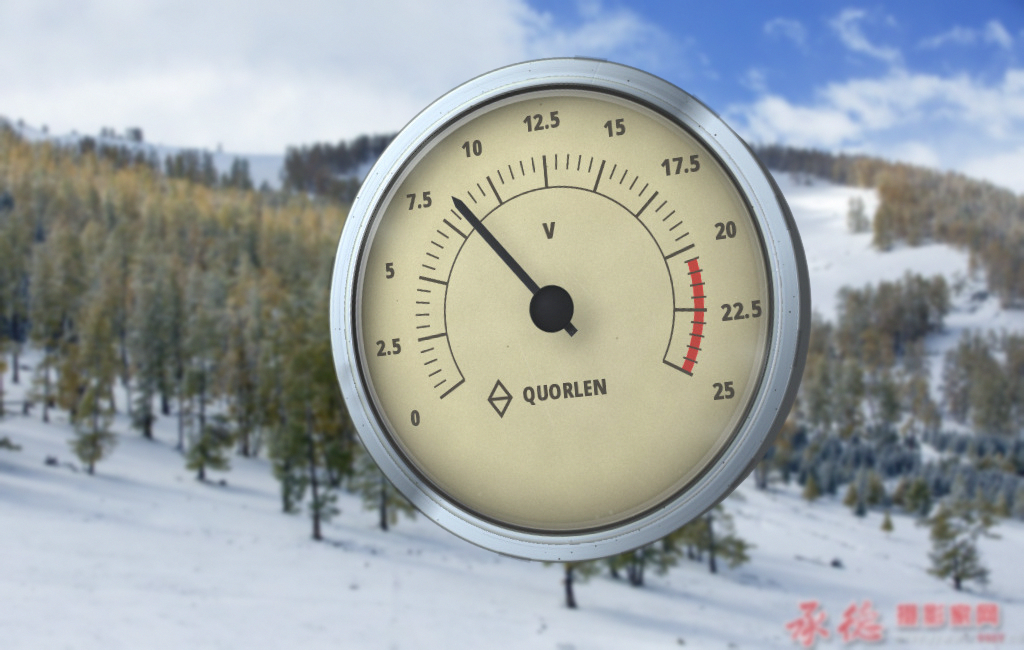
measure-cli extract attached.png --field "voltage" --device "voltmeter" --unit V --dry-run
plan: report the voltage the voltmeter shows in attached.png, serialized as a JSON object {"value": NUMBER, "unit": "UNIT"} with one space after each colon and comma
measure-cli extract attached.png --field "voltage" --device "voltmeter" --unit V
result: {"value": 8.5, "unit": "V"}
